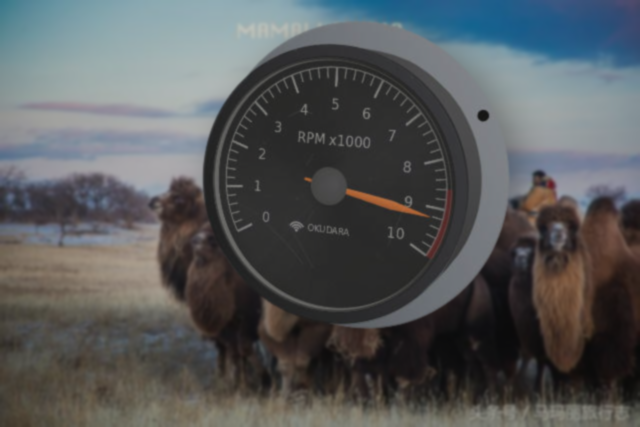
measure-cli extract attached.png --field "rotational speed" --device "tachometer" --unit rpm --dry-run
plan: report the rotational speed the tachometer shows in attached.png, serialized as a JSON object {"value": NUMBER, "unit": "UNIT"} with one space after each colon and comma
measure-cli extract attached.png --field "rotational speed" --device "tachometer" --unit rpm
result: {"value": 9200, "unit": "rpm"}
